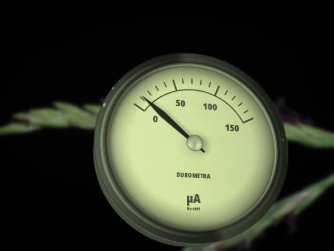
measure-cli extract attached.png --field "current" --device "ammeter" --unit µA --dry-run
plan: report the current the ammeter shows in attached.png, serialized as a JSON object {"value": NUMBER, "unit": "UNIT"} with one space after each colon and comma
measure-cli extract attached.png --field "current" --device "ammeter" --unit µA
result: {"value": 10, "unit": "µA"}
